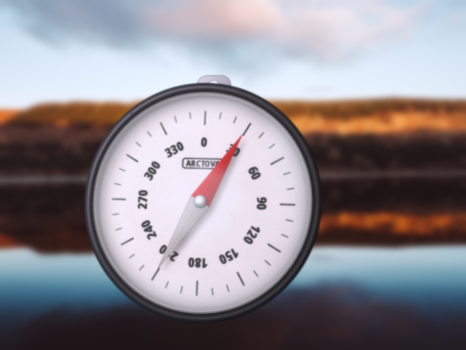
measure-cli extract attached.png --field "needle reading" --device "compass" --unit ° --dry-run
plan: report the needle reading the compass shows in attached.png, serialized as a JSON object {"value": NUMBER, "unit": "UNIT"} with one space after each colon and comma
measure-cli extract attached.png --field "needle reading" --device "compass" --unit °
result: {"value": 30, "unit": "°"}
